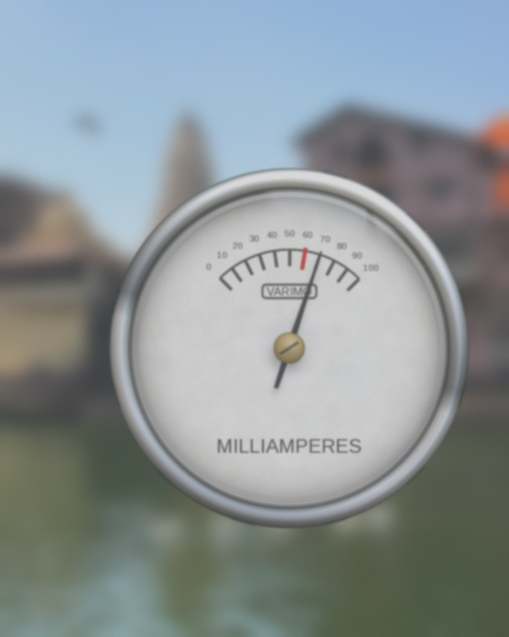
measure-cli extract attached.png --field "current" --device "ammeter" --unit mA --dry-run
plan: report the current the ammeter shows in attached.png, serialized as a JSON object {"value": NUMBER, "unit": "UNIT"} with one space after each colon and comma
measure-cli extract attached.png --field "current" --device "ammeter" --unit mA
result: {"value": 70, "unit": "mA"}
